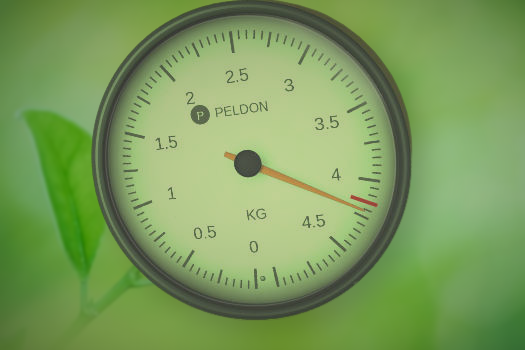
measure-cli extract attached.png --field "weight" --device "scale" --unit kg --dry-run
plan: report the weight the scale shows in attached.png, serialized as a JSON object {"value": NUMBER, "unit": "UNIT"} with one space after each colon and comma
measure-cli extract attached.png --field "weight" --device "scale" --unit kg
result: {"value": 4.2, "unit": "kg"}
